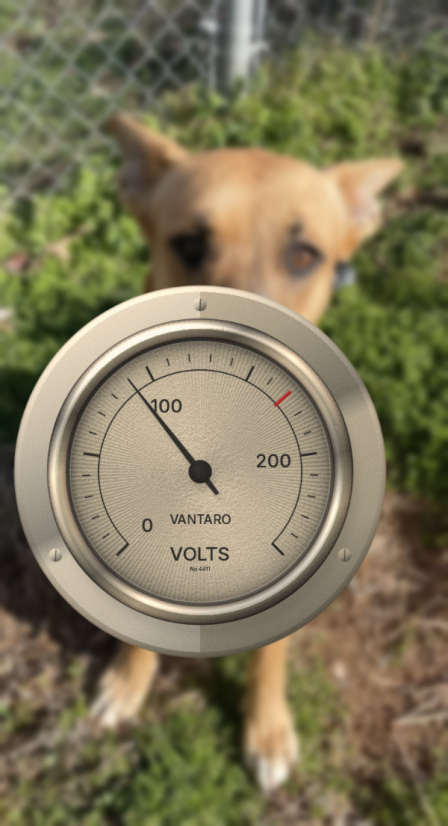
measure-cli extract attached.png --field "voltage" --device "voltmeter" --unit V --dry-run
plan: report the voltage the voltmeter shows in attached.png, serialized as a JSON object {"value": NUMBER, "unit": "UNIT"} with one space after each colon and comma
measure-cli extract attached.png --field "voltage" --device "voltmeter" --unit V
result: {"value": 90, "unit": "V"}
